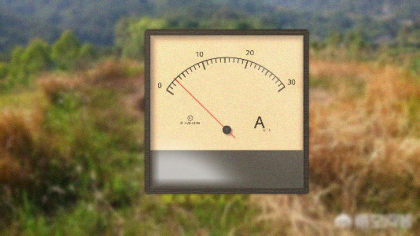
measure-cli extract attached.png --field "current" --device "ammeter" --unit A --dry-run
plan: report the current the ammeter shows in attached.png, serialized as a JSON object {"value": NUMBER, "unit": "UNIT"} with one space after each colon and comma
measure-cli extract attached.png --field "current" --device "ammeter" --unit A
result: {"value": 3, "unit": "A"}
